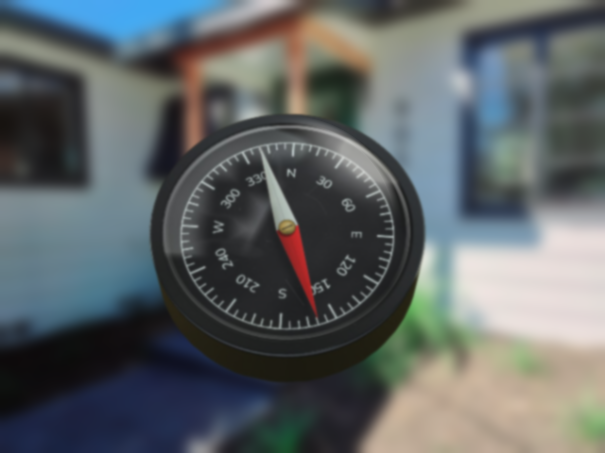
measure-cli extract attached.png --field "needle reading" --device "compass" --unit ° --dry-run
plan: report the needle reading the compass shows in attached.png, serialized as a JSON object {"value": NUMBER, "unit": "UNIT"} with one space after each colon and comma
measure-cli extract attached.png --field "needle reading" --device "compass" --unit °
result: {"value": 160, "unit": "°"}
